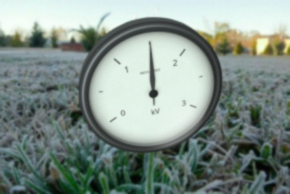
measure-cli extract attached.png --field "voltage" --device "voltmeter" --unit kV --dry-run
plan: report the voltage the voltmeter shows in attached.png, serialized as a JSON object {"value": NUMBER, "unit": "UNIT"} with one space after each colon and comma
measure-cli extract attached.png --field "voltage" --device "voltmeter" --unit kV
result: {"value": 1.5, "unit": "kV"}
